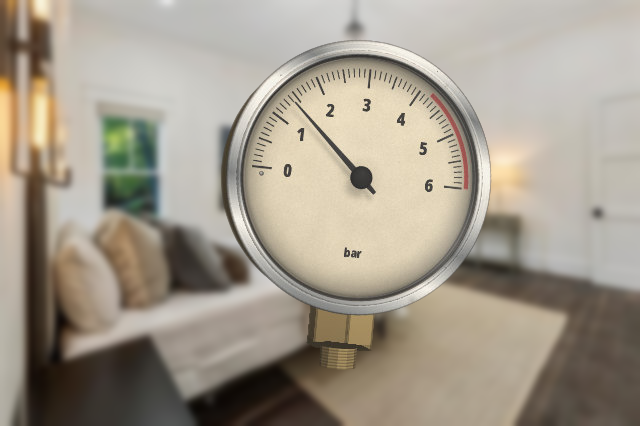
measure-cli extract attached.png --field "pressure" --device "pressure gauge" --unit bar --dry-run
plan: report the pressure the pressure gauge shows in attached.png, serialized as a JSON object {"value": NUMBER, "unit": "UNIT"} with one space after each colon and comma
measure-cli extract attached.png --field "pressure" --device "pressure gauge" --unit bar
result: {"value": 1.4, "unit": "bar"}
